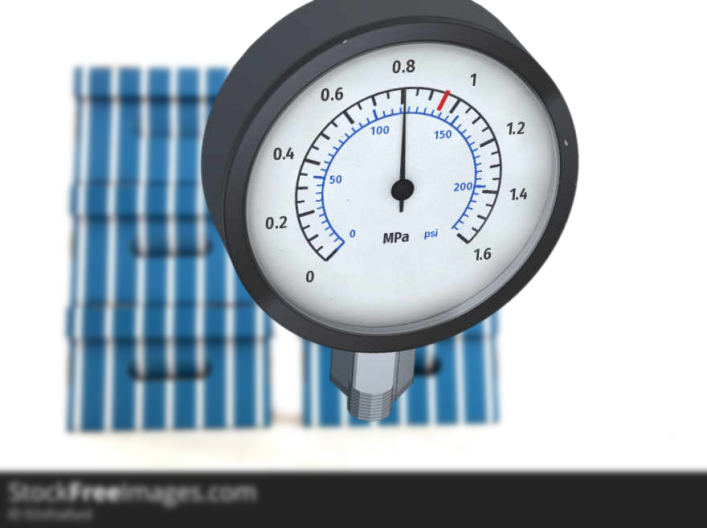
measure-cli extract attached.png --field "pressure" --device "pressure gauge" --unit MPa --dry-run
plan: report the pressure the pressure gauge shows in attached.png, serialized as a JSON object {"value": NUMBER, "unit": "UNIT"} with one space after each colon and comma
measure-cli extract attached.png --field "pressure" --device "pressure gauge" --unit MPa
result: {"value": 0.8, "unit": "MPa"}
